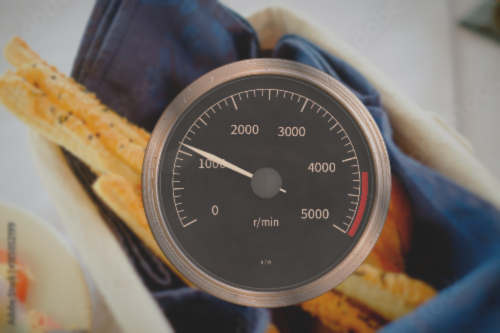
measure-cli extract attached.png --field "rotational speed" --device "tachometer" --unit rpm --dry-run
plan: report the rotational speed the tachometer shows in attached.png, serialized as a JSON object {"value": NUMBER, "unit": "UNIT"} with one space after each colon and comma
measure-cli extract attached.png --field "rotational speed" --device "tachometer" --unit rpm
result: {"value": 1100, "unit": "rpm"}
